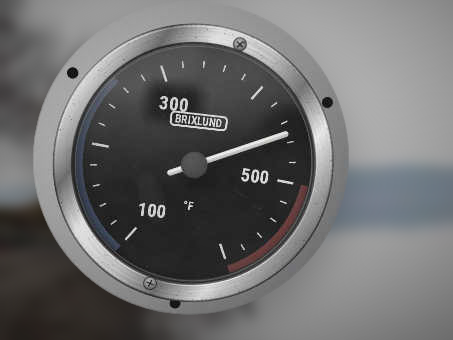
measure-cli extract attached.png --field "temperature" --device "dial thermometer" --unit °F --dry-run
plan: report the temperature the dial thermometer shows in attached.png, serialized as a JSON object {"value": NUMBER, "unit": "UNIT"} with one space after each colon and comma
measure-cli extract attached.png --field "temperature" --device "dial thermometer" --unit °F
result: {"value": 450, "unit": "°F"}
